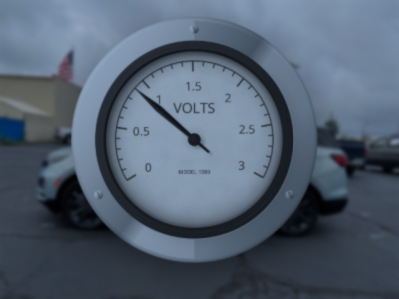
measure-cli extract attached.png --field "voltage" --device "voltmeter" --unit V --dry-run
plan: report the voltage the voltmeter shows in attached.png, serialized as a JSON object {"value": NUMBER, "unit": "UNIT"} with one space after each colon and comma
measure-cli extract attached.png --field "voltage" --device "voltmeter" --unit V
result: {"value": 0.9, "unit": "V"}
